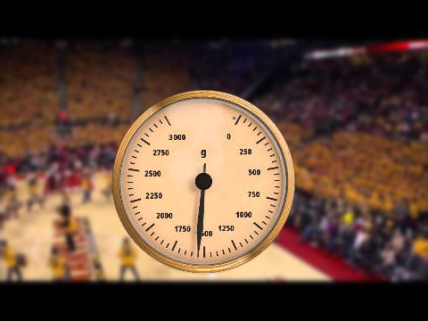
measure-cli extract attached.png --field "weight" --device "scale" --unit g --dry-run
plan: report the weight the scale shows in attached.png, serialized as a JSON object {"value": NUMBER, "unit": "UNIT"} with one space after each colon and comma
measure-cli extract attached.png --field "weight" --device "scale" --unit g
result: {"value": 1550, "unit": "g"}
